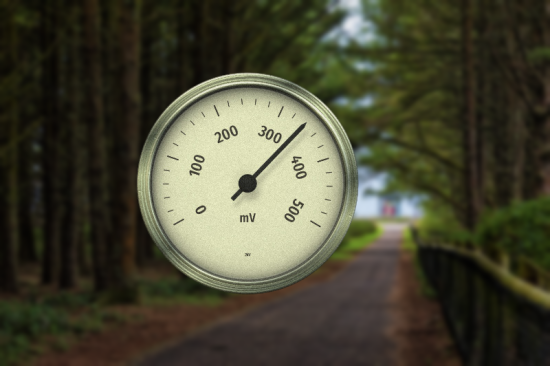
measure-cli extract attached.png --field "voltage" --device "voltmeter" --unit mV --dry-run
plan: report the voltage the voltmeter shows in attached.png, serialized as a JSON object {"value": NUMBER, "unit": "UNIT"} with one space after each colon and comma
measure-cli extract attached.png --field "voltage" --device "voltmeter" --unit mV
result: {"value": 340, "unit": "mV"}
